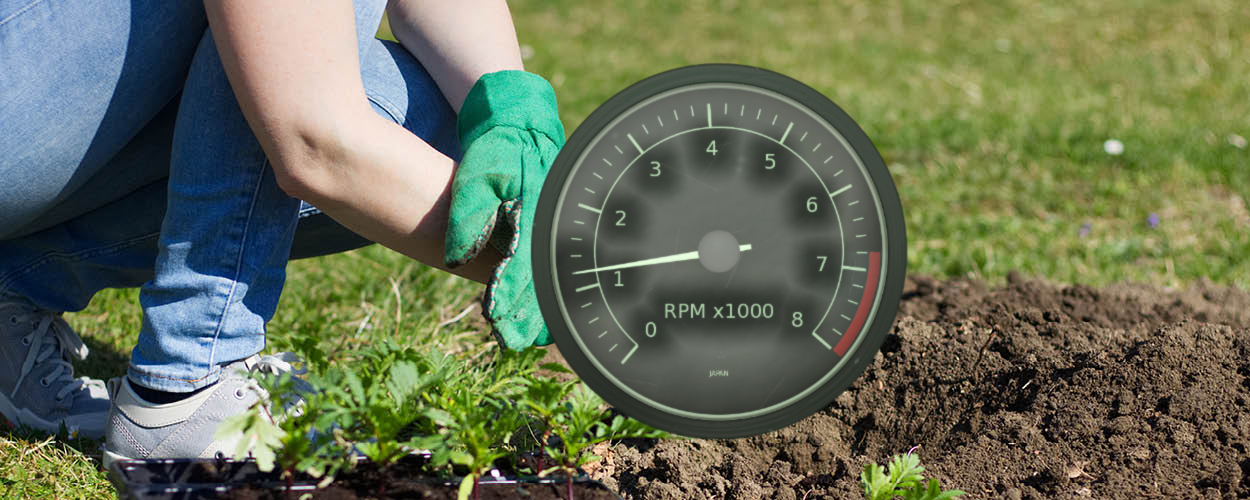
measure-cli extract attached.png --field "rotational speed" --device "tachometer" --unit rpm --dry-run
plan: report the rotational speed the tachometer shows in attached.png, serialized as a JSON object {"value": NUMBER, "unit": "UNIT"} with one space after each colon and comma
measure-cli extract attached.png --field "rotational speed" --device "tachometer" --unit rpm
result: {"value": 1200, "unit": "rpm"}
